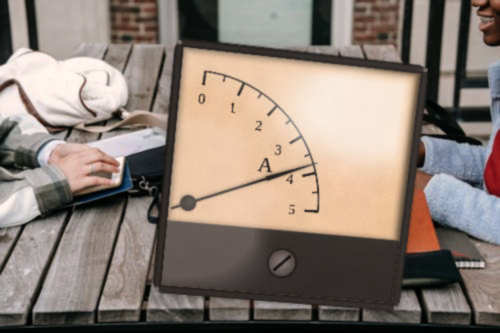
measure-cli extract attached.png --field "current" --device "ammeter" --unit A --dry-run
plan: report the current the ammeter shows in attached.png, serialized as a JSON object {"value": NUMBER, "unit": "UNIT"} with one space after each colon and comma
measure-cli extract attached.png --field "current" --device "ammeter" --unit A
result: {"value": 3.75, "unit": "A"}
